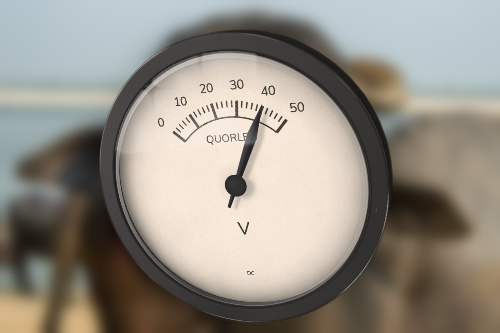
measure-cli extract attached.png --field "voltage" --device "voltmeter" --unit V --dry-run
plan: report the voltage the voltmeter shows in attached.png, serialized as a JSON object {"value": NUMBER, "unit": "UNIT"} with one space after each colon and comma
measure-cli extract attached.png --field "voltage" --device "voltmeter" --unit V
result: {"value": 40, "unit": "V"}
